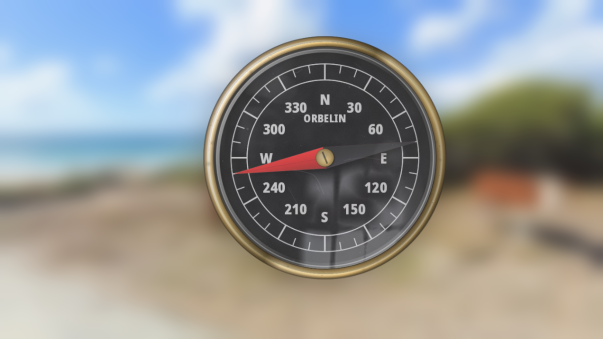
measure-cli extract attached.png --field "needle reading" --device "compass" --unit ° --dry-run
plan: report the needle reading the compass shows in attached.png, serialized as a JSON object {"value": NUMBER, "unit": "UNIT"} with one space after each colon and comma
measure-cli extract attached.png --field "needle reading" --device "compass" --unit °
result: {"value": 260, "unit": "°"}
